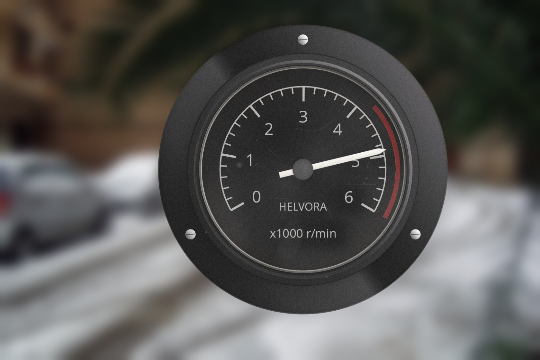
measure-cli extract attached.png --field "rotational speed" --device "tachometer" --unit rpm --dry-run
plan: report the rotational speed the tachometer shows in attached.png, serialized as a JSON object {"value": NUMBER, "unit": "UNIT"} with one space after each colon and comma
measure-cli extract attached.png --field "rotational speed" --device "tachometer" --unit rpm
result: {"value": 4900, "unit": "rpm"}
